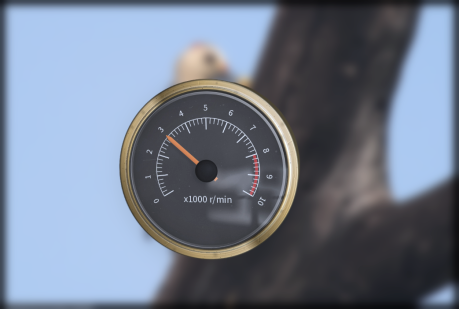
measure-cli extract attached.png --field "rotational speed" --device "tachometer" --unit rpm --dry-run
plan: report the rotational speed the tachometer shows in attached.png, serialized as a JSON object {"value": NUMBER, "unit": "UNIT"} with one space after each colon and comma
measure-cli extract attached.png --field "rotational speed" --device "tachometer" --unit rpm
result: {"value": 3000, "unit": "rpm"}
